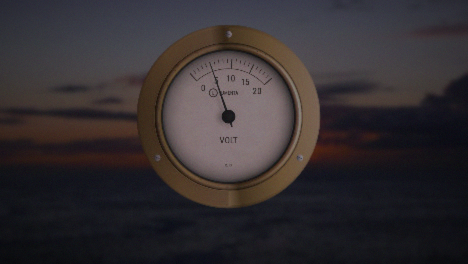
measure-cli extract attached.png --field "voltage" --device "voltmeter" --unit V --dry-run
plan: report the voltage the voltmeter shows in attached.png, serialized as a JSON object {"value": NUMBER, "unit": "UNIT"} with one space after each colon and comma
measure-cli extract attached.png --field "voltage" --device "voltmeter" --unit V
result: {"value": 5, "unit": "V"}
